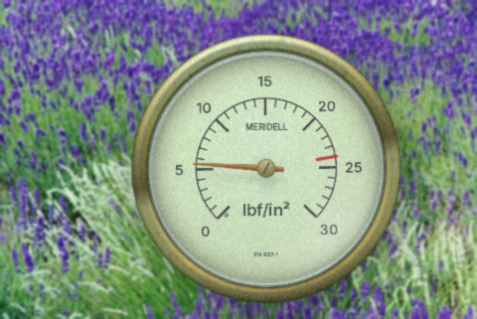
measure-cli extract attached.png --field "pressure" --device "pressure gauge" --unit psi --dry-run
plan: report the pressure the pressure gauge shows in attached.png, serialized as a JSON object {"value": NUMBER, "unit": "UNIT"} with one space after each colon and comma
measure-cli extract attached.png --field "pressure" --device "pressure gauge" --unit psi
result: {"value": 5.5, "unit": "psi"}
